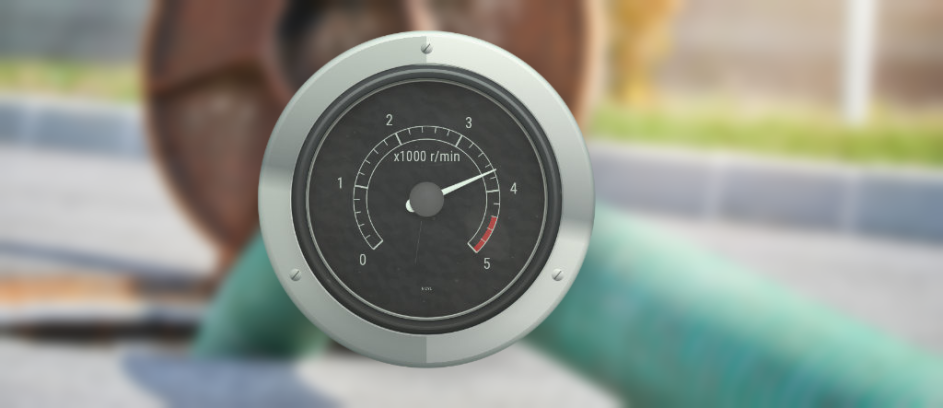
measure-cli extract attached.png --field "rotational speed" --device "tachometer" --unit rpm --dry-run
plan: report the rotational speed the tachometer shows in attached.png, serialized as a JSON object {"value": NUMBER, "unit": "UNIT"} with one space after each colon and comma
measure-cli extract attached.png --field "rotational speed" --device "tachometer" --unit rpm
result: {"value": 3700, "unit": "rpm"}
